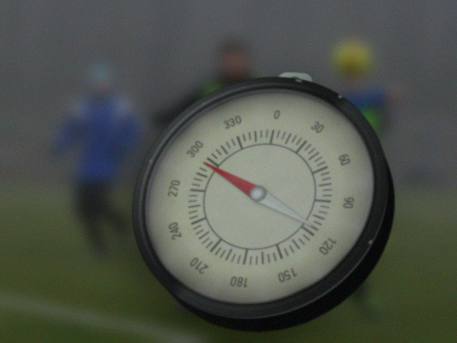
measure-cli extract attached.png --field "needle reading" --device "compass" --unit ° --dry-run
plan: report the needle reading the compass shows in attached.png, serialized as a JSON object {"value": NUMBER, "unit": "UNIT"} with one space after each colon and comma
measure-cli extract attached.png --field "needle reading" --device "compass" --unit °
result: {"value": 295, "unit": "°"}
